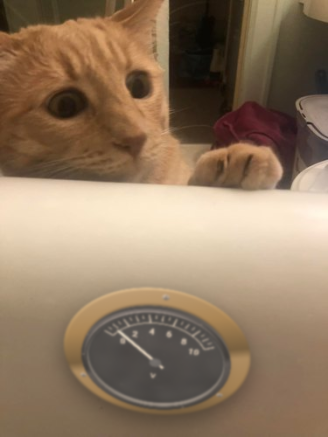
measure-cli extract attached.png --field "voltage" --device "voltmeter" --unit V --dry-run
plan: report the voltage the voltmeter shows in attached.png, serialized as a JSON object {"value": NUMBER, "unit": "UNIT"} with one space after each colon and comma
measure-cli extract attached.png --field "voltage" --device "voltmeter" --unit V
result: {"value": 1, "unit": "V"}
